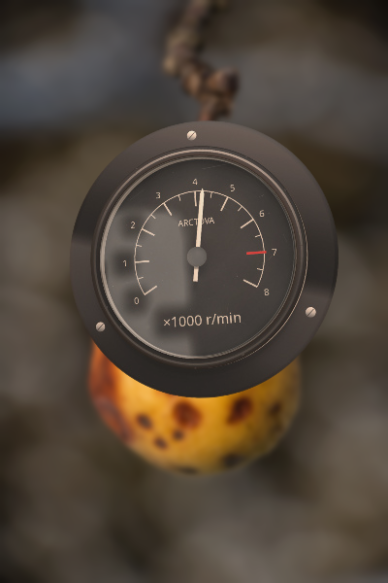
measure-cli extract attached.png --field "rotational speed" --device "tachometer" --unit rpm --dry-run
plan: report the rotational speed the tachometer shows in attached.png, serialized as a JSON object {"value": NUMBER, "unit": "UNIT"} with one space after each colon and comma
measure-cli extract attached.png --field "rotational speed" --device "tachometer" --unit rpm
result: {"value": 4250, "unit": "rpm"}
